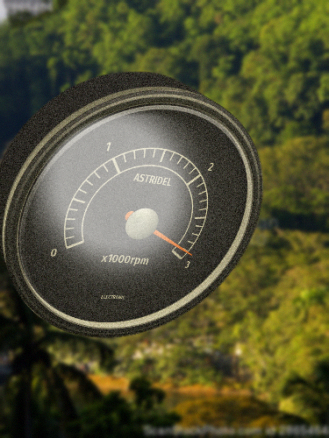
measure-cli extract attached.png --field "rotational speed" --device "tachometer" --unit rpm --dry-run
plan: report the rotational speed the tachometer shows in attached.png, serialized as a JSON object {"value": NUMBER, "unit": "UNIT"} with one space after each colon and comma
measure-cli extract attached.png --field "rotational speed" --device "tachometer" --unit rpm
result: {"value": 2900, "unit": "rpm"}
